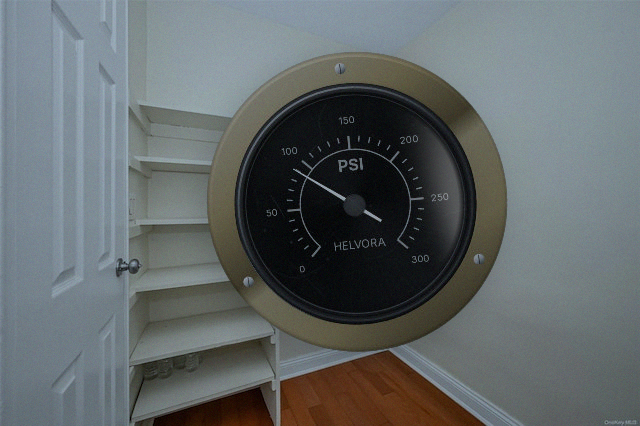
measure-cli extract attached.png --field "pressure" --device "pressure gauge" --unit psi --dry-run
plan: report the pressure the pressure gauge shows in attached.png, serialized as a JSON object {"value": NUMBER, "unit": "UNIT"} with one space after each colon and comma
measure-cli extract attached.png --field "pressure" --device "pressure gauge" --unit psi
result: {"value": 90, "unit": "psi"}
